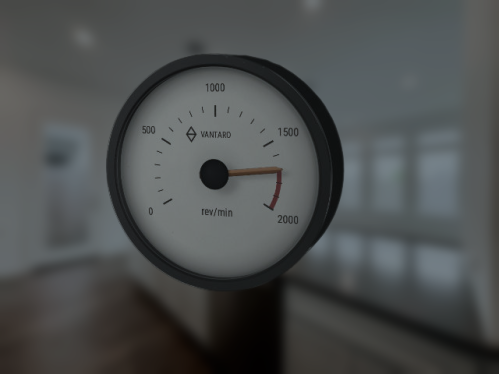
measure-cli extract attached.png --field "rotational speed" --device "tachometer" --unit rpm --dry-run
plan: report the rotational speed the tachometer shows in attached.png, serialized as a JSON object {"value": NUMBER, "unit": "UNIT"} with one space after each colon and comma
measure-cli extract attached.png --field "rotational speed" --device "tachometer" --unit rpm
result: {"value": 1700, "unit": "rpm"}
